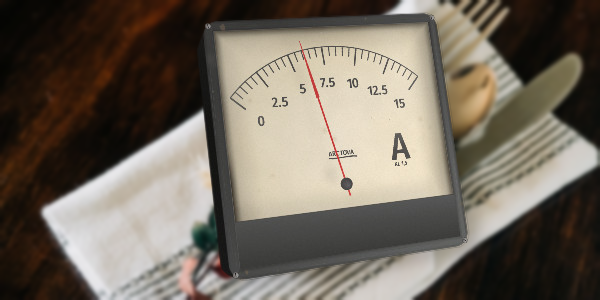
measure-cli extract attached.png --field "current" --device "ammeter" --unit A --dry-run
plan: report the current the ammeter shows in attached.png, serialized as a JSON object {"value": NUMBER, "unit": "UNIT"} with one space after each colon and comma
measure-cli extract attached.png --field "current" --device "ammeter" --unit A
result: {"value": 6, "unit": "A"}
